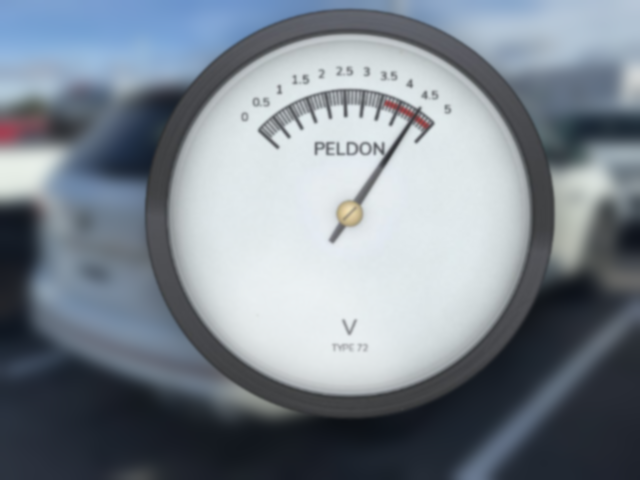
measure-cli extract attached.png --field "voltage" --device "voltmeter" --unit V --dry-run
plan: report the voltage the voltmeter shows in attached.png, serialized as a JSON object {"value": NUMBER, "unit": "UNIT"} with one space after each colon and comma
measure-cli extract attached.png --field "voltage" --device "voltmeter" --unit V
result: {"value": 4.5, "unit": "V"}
